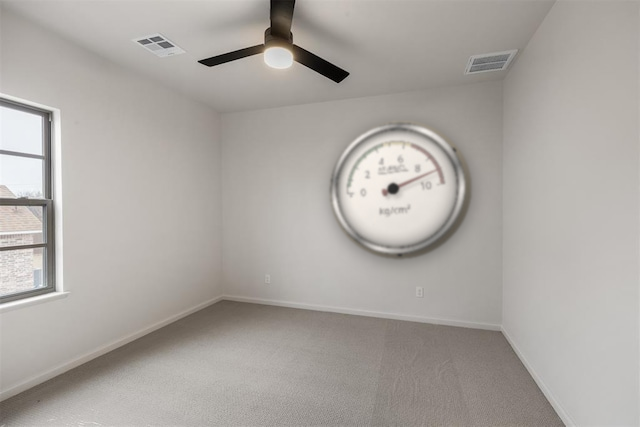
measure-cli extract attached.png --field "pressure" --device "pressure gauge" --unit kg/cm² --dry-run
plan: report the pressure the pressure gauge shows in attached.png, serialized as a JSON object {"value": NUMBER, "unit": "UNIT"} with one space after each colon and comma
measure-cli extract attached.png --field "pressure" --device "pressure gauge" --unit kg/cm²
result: {"value": 9, "unit": "kg/cm²"}
